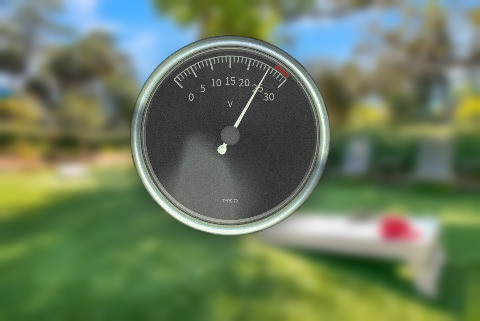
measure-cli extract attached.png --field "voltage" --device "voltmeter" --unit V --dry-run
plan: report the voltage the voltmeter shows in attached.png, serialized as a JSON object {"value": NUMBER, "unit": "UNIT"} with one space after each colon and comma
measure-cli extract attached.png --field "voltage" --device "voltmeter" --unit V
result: {"value": 25, "unit": "V"}
